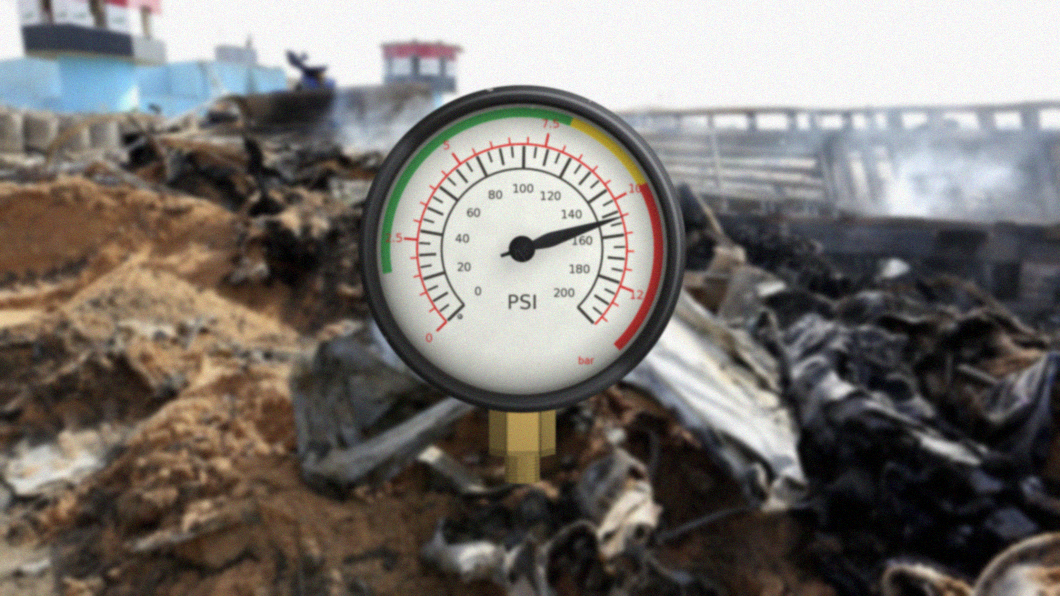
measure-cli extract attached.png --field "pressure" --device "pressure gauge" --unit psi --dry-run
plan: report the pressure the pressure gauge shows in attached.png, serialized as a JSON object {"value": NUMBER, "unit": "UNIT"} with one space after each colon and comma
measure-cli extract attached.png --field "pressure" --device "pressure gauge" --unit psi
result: {"value": 152.5, "unit": "psi"}
